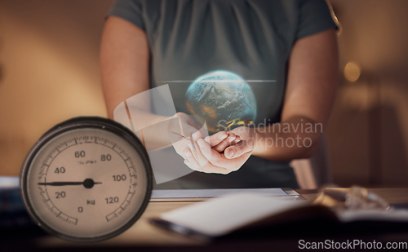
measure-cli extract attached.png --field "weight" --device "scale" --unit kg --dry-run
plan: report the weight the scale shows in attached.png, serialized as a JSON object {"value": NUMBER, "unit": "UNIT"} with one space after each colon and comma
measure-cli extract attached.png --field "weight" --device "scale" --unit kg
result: {"value": 30, "unit": "kg"}
